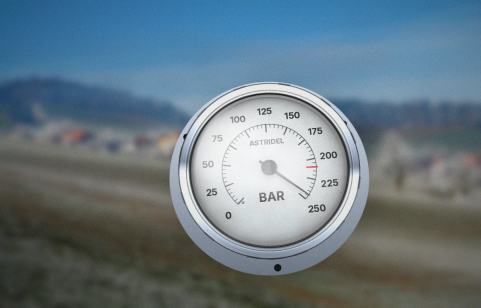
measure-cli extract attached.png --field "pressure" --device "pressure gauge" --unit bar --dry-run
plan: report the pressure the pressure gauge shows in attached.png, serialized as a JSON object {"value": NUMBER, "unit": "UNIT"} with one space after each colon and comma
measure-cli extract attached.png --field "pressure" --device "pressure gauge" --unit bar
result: {"value": 245, "unit": "bar"}
